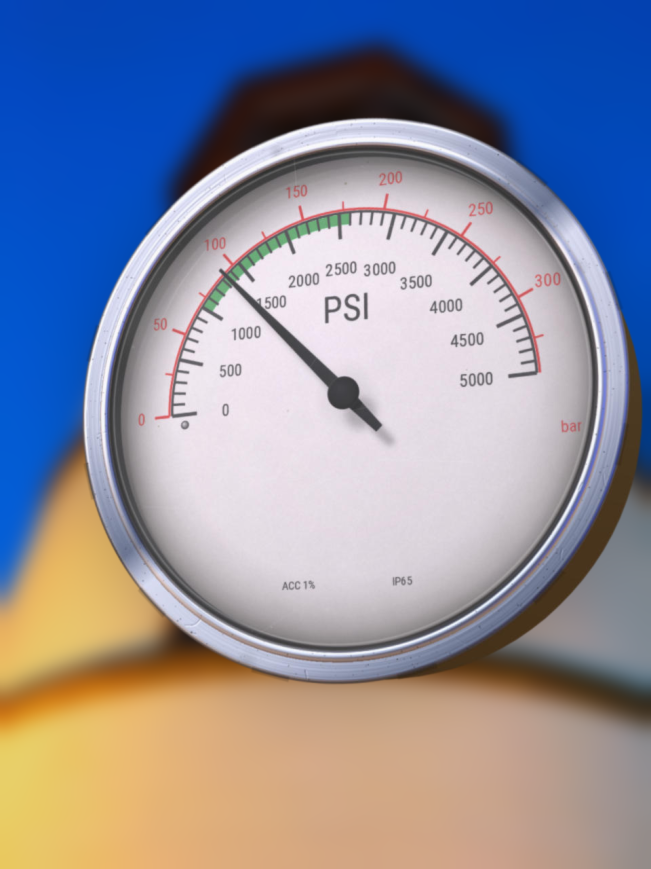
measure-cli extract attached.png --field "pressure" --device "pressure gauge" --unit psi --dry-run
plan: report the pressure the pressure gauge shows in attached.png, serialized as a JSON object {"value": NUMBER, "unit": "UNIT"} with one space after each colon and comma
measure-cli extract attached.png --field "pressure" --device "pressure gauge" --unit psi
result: {"value": 1350, "unit": "psi"}
